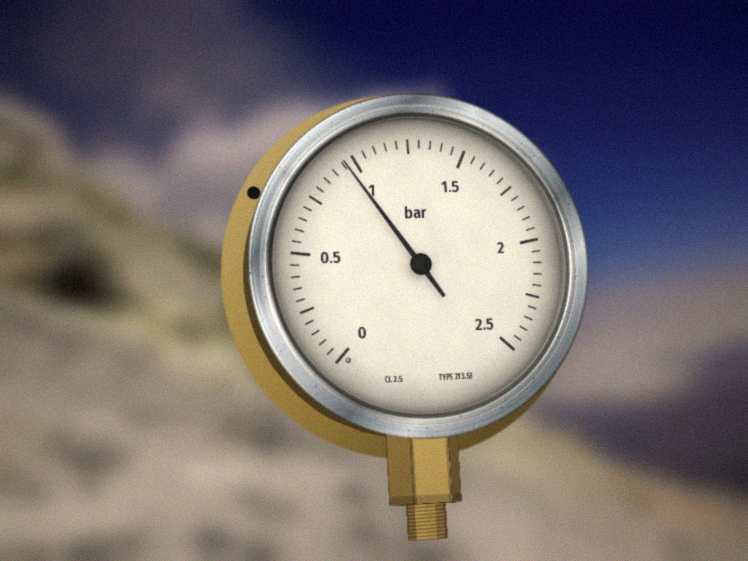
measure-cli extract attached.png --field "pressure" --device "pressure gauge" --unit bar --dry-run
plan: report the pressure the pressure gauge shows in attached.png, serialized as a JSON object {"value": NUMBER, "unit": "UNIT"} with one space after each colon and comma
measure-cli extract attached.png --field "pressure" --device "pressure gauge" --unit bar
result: {"value": 0.95, "unit": "bar"}
